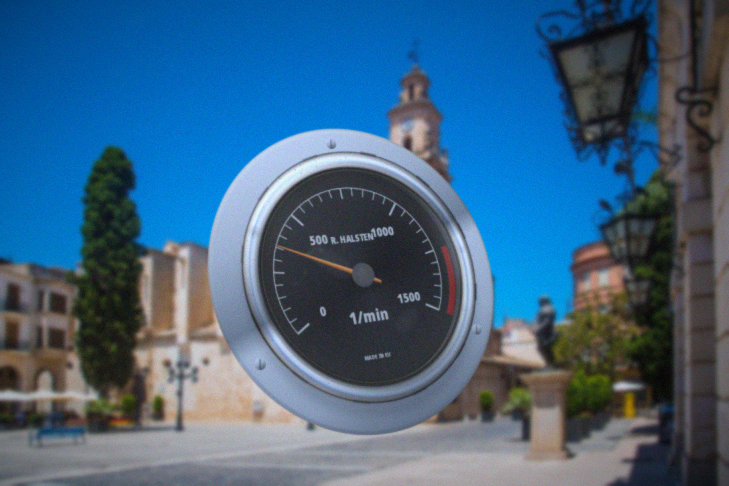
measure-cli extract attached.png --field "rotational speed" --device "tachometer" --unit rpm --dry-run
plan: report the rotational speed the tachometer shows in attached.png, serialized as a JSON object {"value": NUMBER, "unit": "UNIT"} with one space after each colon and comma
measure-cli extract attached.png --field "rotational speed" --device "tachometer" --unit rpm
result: {"value": 350, "unit": "rpm"}
